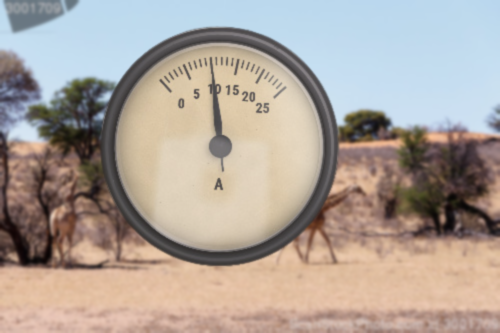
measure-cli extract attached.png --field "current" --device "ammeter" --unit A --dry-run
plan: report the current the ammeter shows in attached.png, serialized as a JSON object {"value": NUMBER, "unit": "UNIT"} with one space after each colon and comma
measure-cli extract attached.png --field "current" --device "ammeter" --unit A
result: {"value": 10, "unit": "A"}
